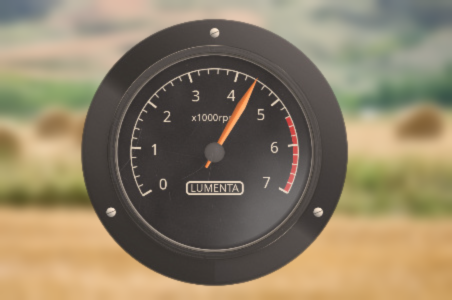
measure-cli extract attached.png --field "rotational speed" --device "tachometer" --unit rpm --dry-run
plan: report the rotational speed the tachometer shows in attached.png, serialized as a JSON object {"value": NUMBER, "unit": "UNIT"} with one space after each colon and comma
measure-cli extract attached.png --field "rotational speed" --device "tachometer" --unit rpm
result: {"value": 4400, "unit": "rpm"}
